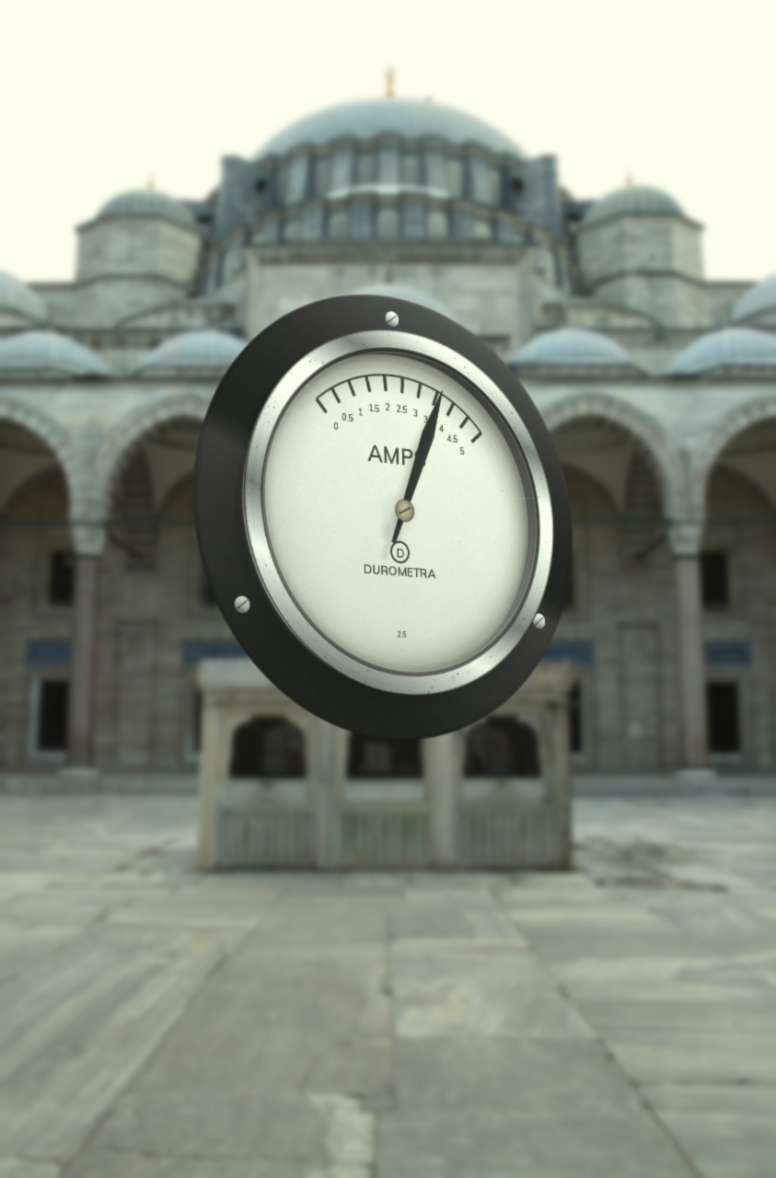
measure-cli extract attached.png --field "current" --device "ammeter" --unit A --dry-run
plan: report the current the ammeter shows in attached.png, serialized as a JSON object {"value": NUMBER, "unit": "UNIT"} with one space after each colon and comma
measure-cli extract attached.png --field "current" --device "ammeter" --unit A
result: {"value": 3.5, "unit": "A"}
